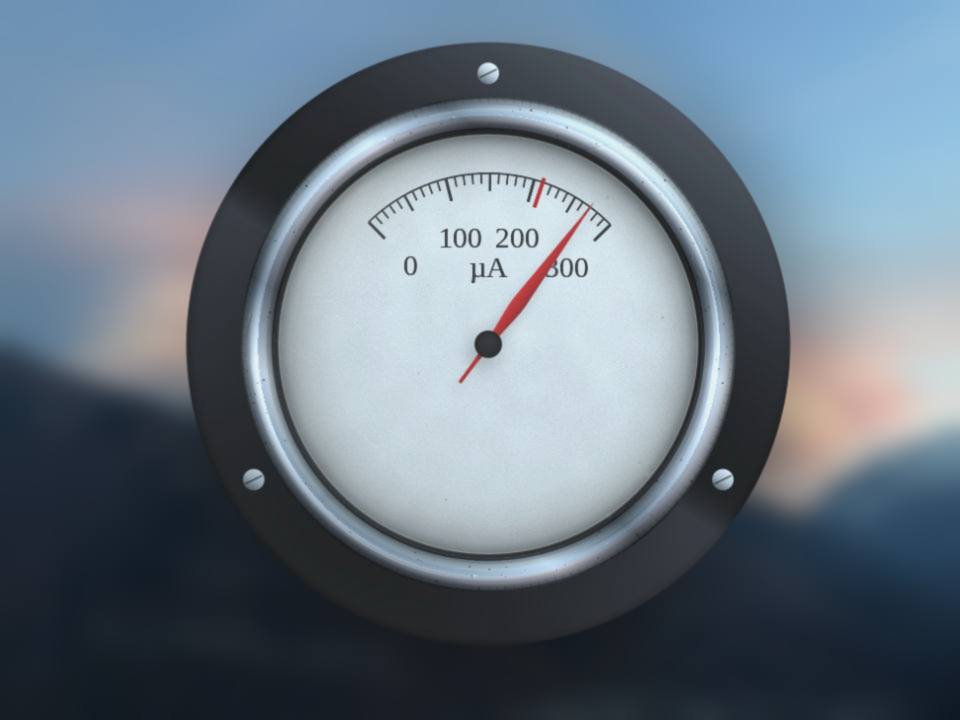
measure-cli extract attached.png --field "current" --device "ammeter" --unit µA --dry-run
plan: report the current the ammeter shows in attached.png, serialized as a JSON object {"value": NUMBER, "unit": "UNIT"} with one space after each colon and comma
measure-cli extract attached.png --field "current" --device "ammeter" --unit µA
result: {"value": 270, "unit": "µA"}
